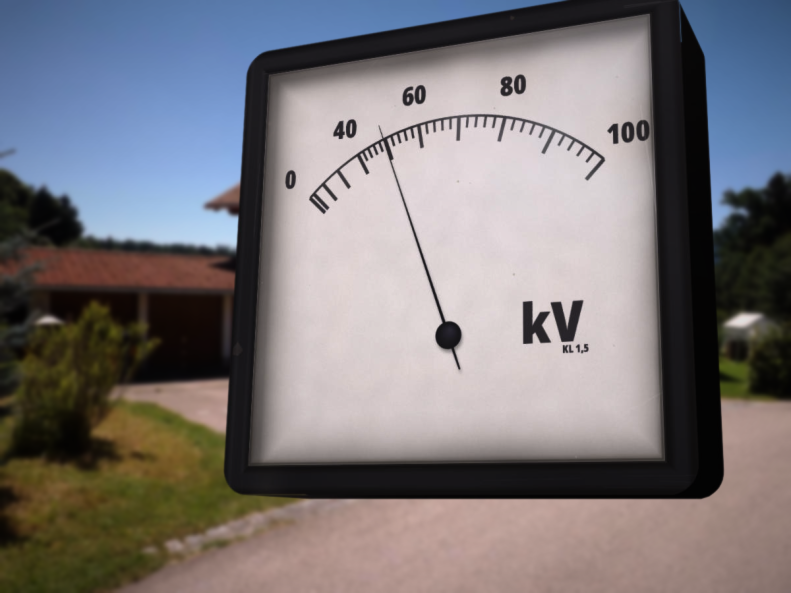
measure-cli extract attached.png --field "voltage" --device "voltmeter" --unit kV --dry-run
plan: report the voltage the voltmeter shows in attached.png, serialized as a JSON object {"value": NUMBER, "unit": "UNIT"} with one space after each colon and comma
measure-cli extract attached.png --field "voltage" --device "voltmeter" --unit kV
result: {"value": 50, "unit": "kV"}
